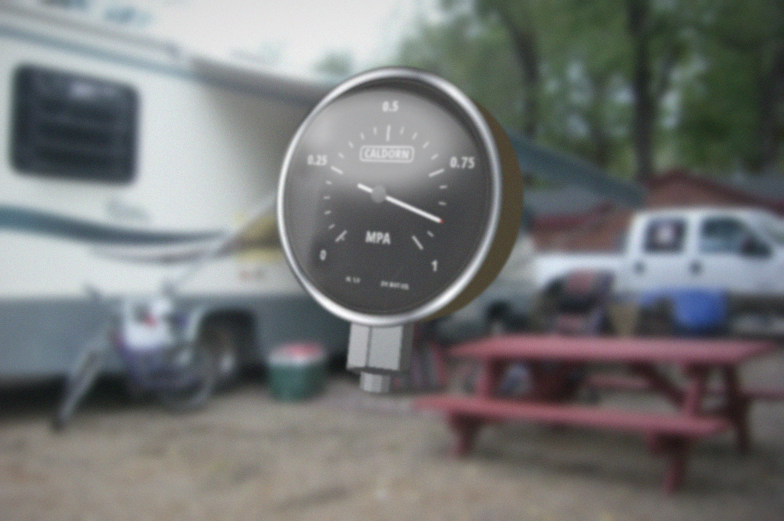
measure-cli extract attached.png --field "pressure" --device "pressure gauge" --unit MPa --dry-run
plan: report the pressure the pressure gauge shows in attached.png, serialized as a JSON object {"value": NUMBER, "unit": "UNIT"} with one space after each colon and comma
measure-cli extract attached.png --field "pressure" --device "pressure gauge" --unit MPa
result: {"value": 0.9, "unit": "MPa"}
